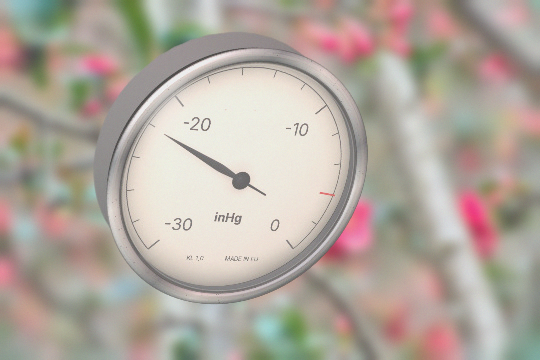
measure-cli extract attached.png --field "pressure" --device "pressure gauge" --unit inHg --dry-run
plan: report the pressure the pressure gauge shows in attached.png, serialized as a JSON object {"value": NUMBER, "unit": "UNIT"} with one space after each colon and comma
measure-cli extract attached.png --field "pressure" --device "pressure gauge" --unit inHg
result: {"value": -22, "unit": "inHg"}
